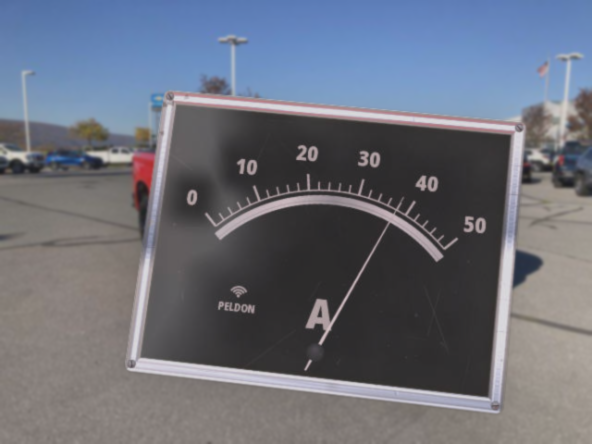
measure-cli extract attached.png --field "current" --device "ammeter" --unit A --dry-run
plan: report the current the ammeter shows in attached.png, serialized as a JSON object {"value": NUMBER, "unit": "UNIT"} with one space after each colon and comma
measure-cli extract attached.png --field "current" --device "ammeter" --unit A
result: {"value": 38, "unit": "A"}
